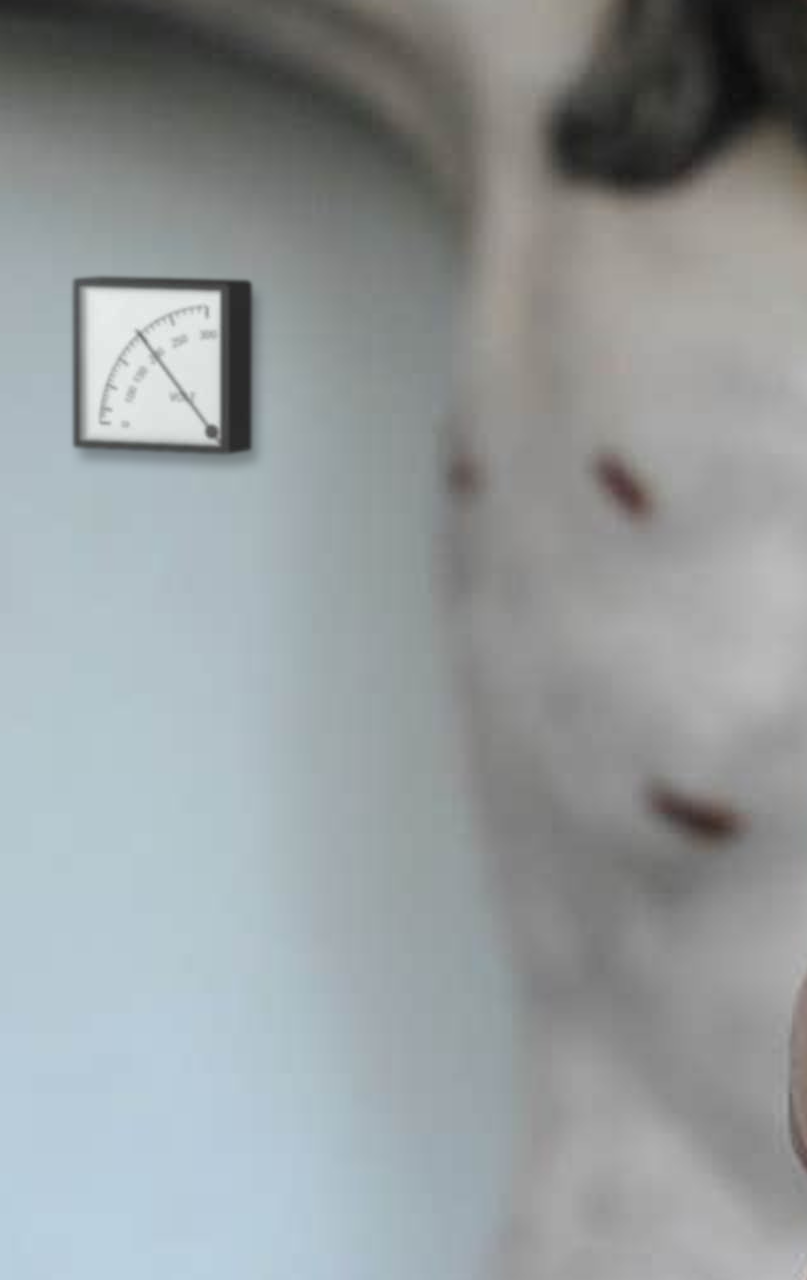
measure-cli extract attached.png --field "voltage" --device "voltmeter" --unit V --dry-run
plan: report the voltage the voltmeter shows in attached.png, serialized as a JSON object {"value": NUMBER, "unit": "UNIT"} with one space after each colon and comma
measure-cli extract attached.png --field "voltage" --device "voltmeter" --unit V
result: {"value": 200, "unit": "V"}
